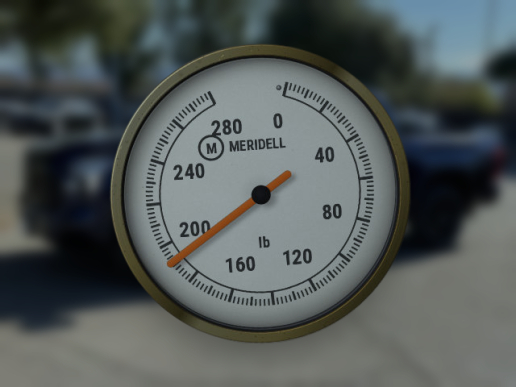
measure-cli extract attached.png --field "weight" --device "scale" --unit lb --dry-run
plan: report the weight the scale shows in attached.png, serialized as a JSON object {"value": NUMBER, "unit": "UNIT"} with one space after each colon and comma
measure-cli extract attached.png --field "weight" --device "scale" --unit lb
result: {"value": 192, "unit": "lb"}
